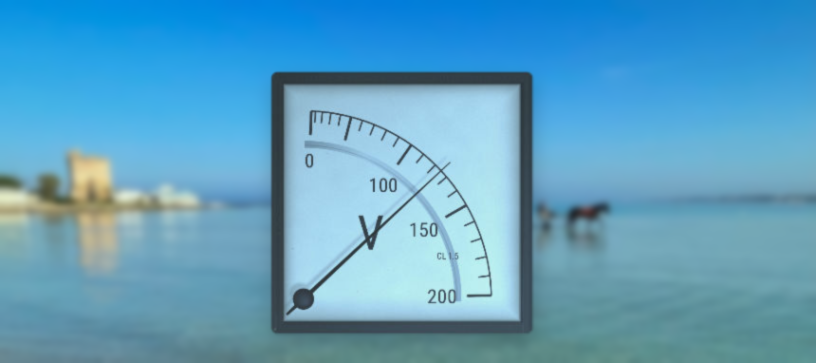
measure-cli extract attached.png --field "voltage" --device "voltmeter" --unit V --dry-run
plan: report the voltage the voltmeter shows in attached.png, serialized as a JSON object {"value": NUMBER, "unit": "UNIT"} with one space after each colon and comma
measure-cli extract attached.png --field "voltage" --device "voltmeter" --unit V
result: {"value": 125, "unit": "V"}
